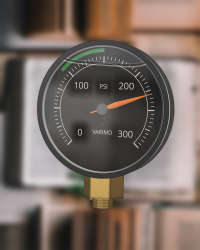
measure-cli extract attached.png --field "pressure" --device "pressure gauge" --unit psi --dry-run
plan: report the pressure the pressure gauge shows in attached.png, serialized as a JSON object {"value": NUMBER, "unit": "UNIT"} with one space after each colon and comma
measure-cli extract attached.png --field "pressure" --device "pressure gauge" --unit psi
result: {"value": 230, "unit": "psi"}
